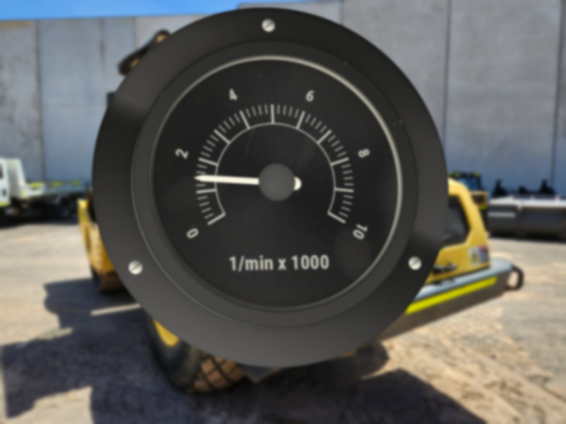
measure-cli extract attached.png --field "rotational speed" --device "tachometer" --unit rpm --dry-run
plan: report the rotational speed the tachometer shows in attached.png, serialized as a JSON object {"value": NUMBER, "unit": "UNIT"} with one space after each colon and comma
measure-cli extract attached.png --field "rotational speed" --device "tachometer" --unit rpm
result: {"value": 1400, "unit": "rpm"}
